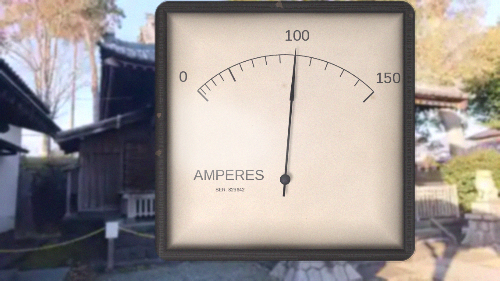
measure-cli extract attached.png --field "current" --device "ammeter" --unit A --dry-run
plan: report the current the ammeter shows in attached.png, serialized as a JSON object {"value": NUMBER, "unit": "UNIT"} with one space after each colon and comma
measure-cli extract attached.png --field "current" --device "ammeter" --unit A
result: {"value": 100, "unit": "A"}
